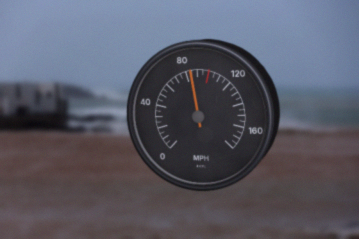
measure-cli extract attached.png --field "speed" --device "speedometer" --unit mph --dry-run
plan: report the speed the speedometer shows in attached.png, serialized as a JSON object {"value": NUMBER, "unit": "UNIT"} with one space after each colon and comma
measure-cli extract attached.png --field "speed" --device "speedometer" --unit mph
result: {"value": 85, "unit": "mph"}
